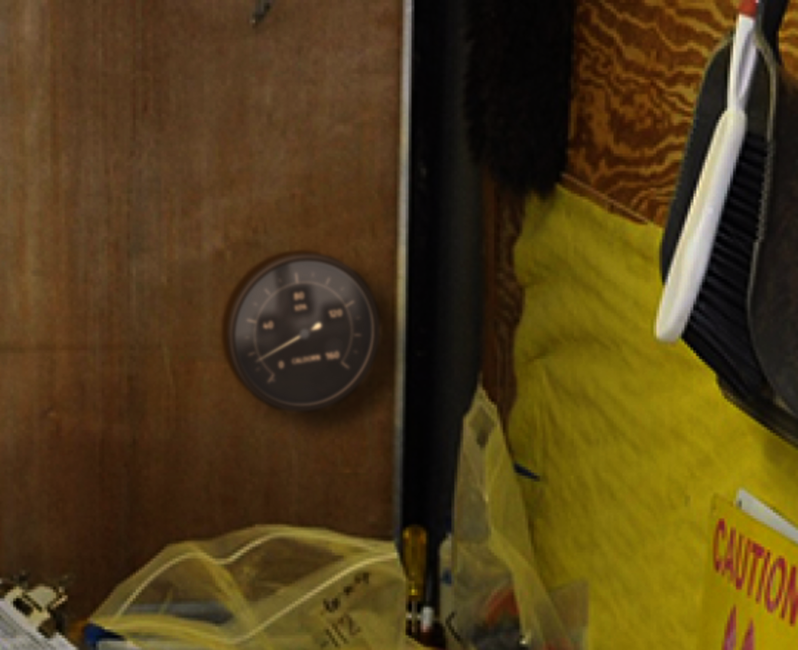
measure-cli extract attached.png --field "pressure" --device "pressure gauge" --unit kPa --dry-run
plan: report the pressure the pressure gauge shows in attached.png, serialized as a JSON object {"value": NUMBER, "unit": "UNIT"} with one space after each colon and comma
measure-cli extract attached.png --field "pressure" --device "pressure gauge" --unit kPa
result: {"value": 15, "unit": "kPa"}
